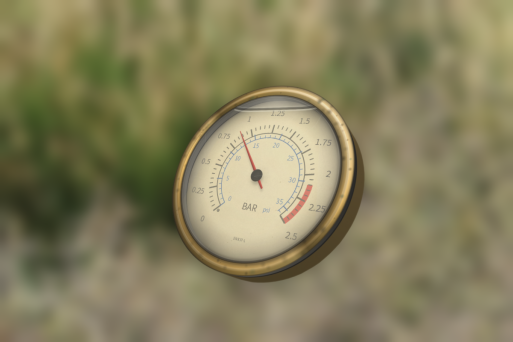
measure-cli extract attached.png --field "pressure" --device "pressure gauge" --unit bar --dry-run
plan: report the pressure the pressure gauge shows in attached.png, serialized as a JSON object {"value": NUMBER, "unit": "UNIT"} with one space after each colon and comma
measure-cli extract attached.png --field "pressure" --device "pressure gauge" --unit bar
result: {"value": 0.9, "unit": "bar"}
